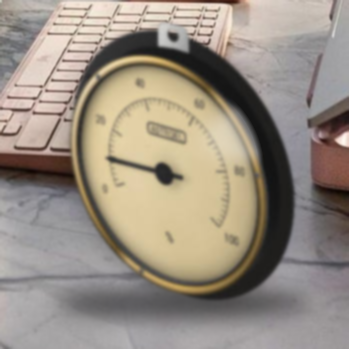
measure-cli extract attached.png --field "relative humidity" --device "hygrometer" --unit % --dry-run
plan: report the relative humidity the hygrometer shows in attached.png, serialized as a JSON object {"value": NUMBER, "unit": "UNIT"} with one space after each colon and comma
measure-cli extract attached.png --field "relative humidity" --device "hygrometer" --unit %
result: {"value": 10, "unit": "%"}
